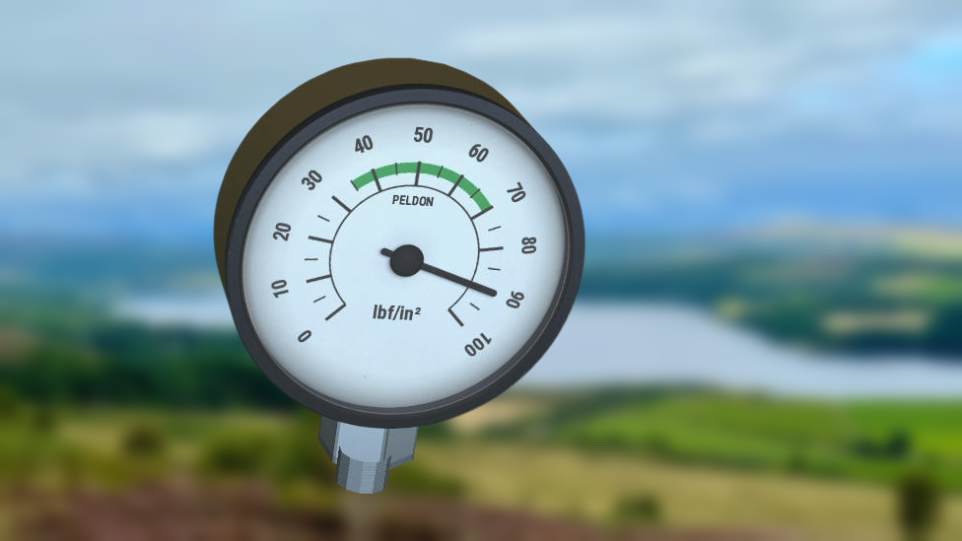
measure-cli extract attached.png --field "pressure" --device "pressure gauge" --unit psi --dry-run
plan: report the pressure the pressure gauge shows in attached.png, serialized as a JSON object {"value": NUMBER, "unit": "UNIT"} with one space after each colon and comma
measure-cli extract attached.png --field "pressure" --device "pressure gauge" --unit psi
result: {"value": 90, "unit": "psi"}
